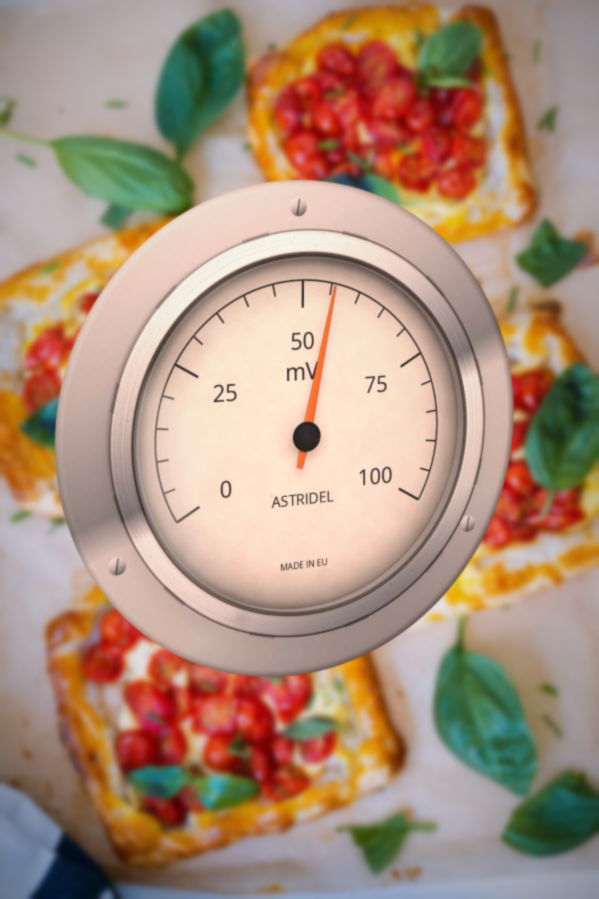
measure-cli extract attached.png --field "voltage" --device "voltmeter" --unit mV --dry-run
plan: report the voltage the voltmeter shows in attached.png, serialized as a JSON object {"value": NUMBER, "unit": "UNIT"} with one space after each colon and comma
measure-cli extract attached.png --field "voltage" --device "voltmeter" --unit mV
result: {"value": 55, "unit": "mV"}
